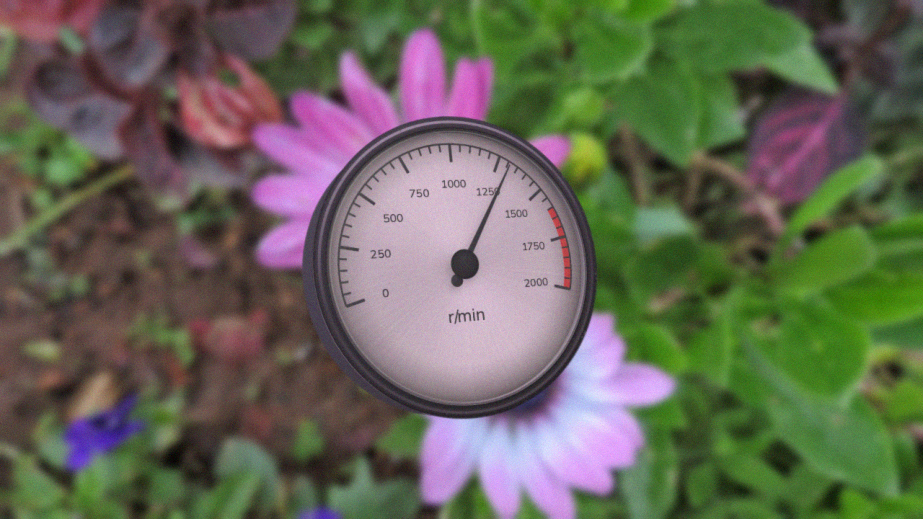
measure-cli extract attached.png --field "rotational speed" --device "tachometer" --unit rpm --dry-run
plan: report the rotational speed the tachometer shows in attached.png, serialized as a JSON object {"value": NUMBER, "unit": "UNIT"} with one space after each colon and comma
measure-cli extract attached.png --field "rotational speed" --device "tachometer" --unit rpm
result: {"value": 1300, "unit": "rpm"}
